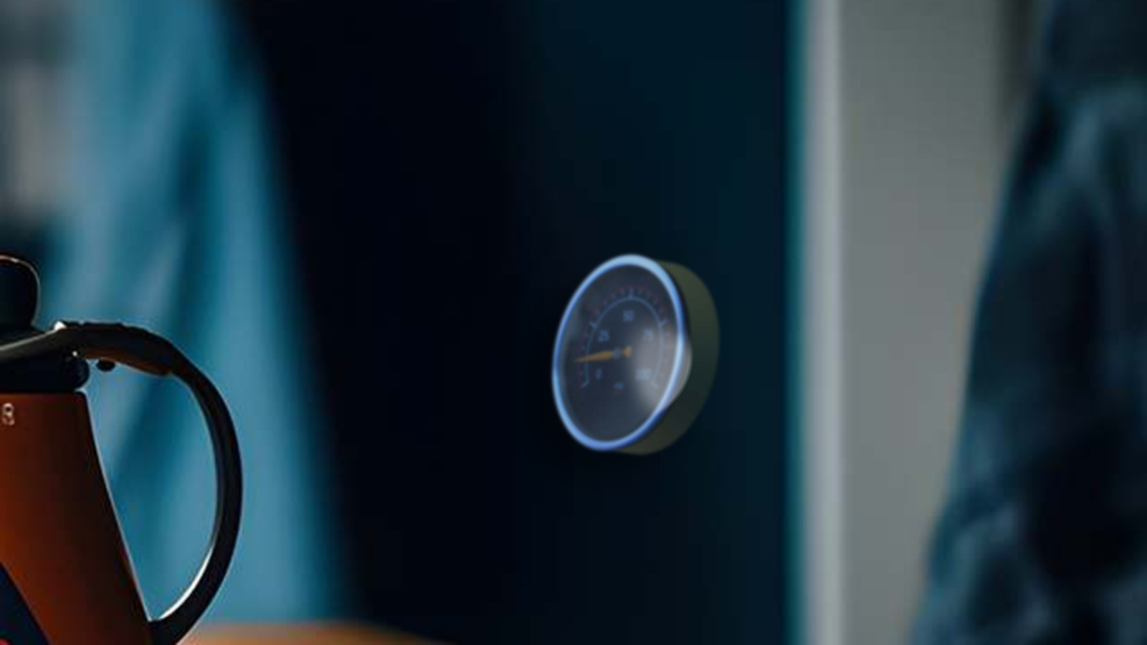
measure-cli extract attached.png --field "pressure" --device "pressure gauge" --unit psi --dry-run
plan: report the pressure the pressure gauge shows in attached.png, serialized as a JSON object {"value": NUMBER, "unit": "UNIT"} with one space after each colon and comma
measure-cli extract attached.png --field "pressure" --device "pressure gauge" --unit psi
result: {"value": 10, "unit": "psi"}
